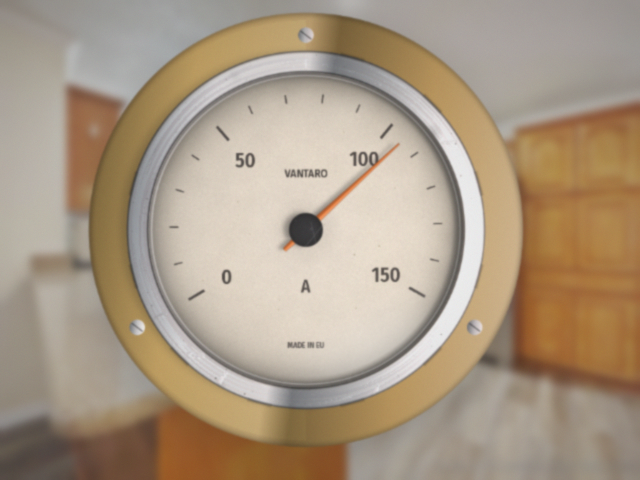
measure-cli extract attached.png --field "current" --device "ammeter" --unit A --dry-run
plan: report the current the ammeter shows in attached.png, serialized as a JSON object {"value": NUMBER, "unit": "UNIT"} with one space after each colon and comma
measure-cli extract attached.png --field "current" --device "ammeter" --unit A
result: {"value": 105, "unit": "A"}
